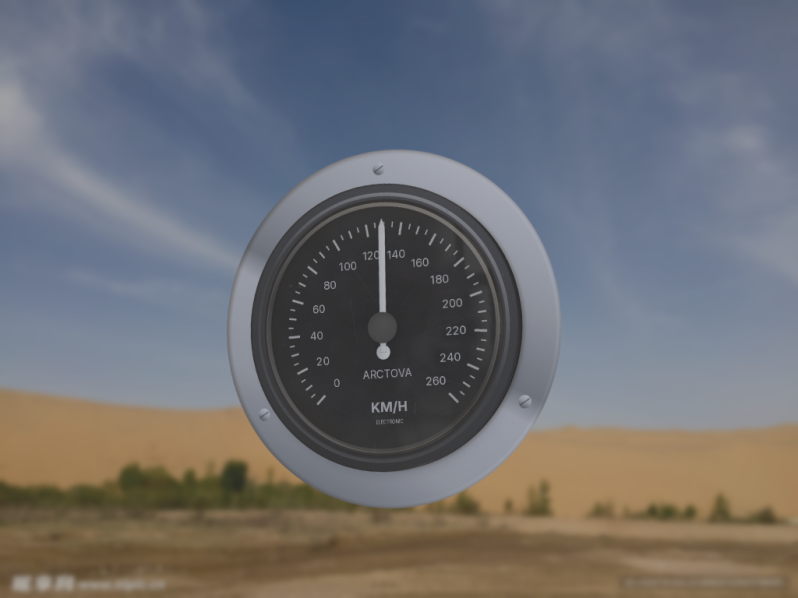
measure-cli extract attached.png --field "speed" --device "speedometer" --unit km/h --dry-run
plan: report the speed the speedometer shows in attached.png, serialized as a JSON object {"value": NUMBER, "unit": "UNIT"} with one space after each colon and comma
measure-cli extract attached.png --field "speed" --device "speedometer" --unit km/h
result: {"value": 130, "unit": "km/h"}
